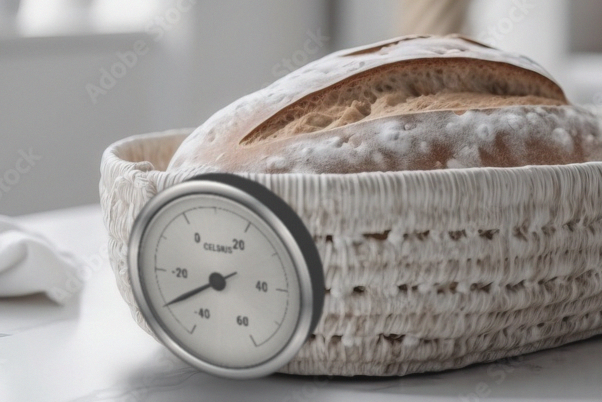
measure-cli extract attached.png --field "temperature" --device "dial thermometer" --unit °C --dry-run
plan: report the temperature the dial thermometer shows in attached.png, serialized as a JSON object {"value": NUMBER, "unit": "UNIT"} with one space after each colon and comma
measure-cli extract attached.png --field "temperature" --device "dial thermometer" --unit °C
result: {"value": -30, "unit": "°C"}
